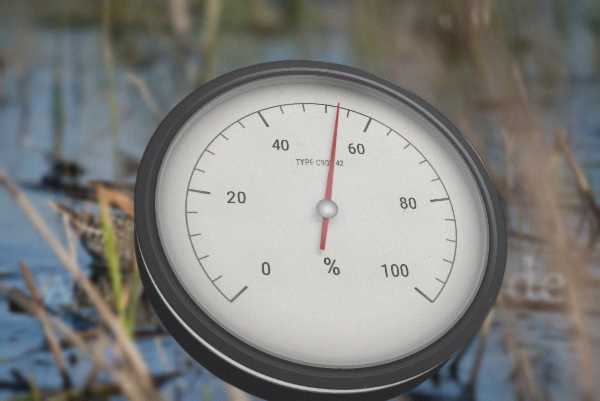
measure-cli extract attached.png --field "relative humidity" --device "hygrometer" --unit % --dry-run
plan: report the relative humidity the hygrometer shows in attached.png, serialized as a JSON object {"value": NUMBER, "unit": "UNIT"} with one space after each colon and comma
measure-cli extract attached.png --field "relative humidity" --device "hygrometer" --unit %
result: {"value": 54, "unit": "%"}
